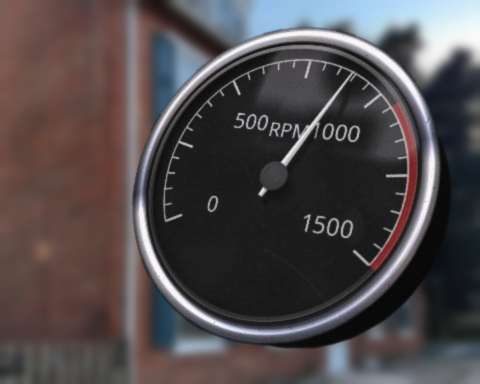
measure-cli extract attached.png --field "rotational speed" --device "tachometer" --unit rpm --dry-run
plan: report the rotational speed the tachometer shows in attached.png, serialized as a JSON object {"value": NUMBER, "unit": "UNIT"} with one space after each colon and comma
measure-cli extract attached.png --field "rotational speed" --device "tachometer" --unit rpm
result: {"value": 900, "unit": "rpm"}
